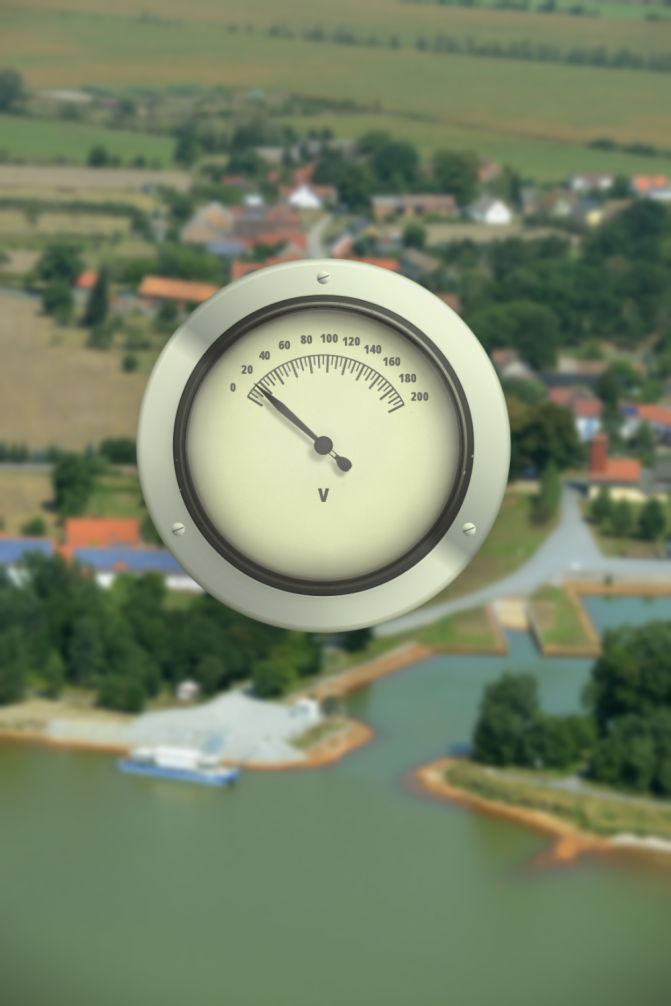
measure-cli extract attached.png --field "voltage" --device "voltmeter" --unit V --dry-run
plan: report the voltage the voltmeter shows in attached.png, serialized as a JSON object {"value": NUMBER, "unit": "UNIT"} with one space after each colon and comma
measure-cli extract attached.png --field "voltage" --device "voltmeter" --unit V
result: {"value": 15, "unit": "V"}
